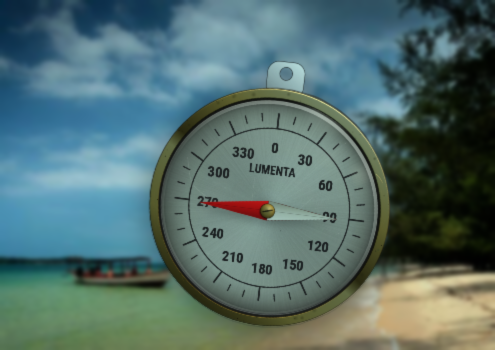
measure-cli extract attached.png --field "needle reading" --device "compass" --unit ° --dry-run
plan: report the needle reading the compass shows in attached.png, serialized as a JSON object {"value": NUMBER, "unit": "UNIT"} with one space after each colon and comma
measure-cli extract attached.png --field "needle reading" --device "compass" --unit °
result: {"value": 270, "unit": "°"}
